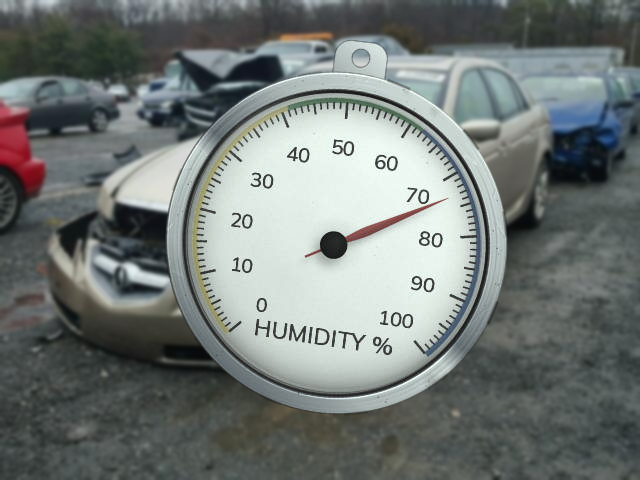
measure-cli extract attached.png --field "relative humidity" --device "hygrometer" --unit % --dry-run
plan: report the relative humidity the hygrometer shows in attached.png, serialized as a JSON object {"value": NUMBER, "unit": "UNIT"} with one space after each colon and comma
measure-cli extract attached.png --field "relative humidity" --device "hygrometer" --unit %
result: {"value": 73, "unit": "%"}
